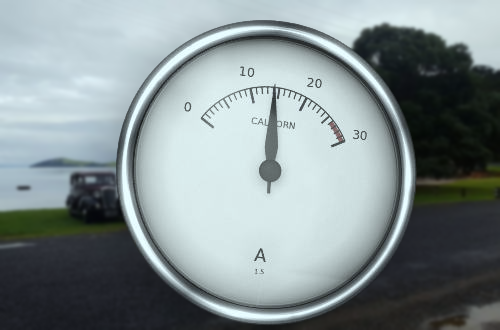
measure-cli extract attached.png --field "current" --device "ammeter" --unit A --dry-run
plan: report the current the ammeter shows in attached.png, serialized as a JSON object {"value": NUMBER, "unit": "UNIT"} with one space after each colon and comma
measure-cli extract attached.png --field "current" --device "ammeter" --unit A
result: {"value": 14, "unit": "A"}
